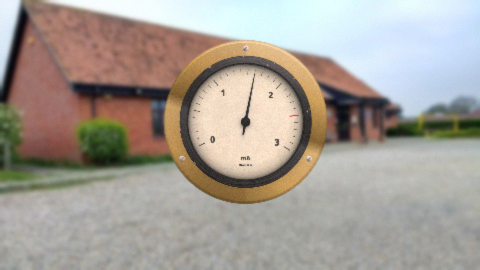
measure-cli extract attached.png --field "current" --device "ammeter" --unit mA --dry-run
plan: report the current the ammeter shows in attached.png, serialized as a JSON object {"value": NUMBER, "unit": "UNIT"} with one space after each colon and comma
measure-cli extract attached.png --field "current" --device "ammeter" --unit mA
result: {"value": 1.6, "unit": "mA"}
